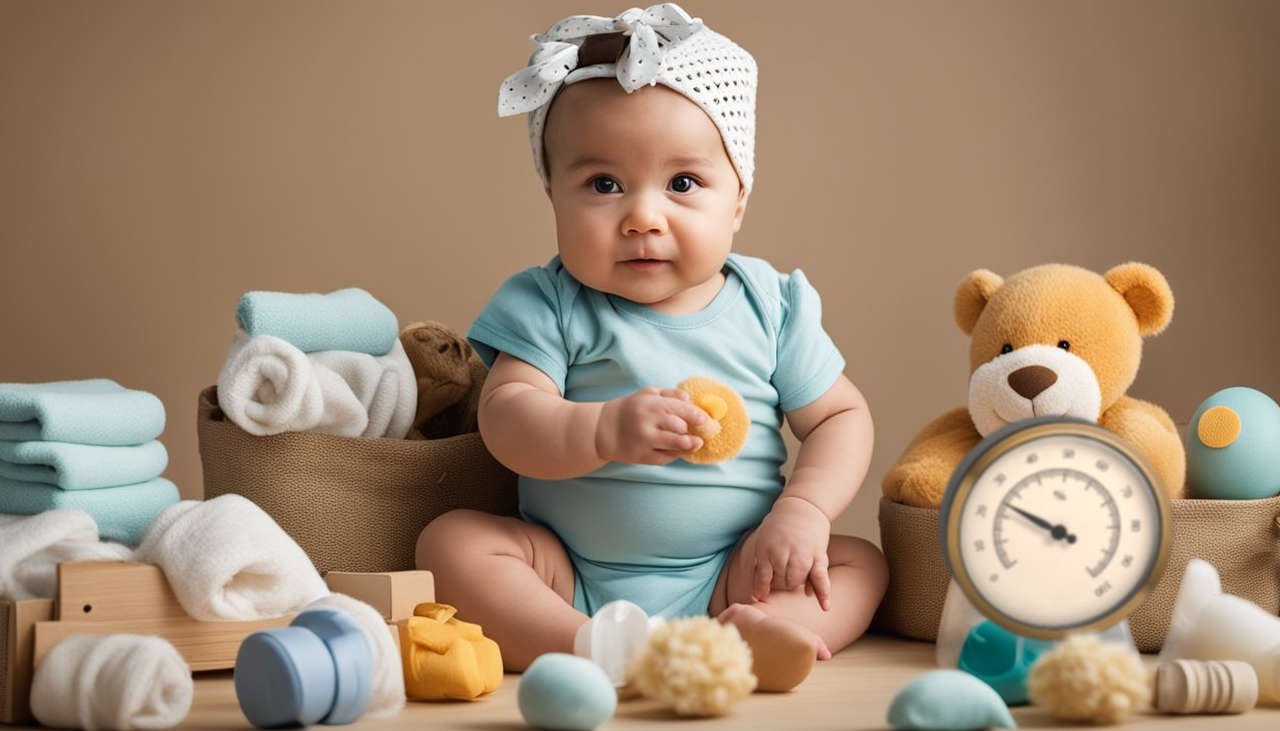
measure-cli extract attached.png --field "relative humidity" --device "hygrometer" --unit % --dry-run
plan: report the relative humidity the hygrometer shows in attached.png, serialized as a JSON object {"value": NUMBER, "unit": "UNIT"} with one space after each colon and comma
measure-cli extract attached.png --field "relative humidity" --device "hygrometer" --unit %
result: {"value": 25, "unit": "%"}
